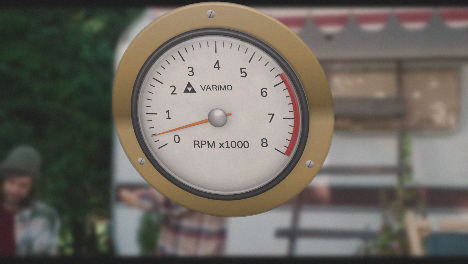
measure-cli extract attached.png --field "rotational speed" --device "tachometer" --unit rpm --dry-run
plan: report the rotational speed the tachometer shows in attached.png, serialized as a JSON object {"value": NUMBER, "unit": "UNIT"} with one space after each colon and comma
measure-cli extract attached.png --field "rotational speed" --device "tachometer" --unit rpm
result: {"value": 400, "unit": "rpm"}
